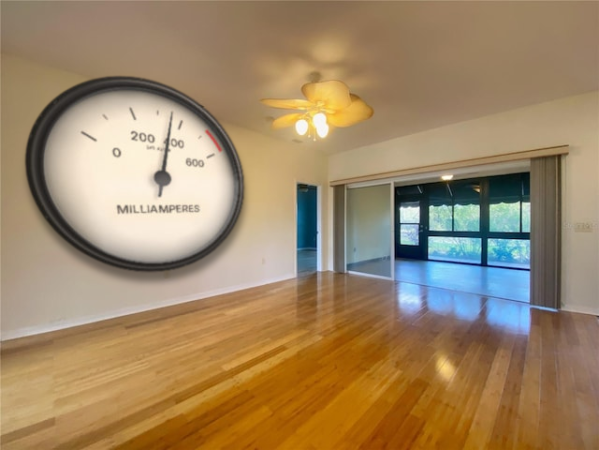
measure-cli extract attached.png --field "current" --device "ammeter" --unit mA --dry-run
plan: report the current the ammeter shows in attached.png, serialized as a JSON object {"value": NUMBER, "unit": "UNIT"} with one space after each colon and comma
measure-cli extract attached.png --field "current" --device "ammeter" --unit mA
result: {"value": 350, "unit": "mA"}
